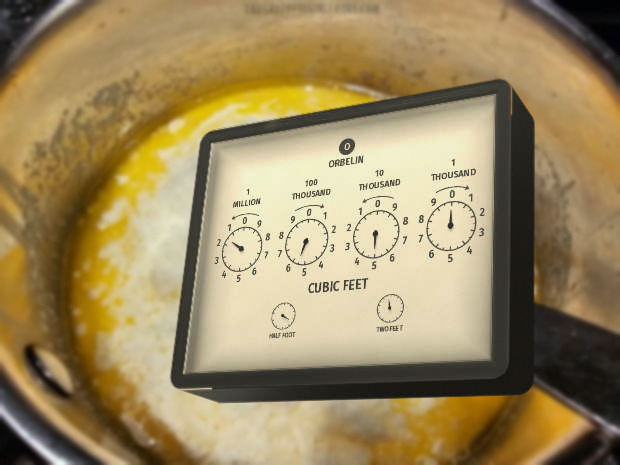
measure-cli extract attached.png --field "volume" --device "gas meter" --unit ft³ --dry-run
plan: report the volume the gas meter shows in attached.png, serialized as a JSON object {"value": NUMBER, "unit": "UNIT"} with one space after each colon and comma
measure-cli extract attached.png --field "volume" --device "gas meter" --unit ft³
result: {"value": 155000, "unit": "ft³"}
